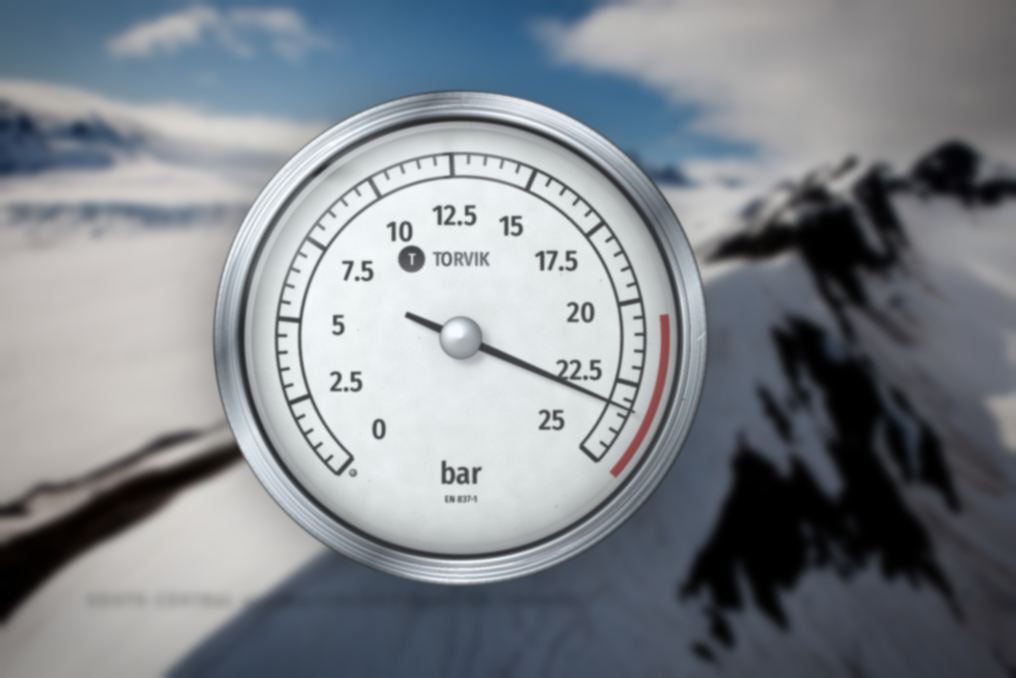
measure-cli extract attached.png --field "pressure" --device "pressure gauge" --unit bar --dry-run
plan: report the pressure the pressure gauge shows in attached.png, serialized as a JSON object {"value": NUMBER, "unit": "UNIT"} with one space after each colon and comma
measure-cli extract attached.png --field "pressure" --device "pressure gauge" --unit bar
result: {"value": 23.25, "unit": "bar"}
